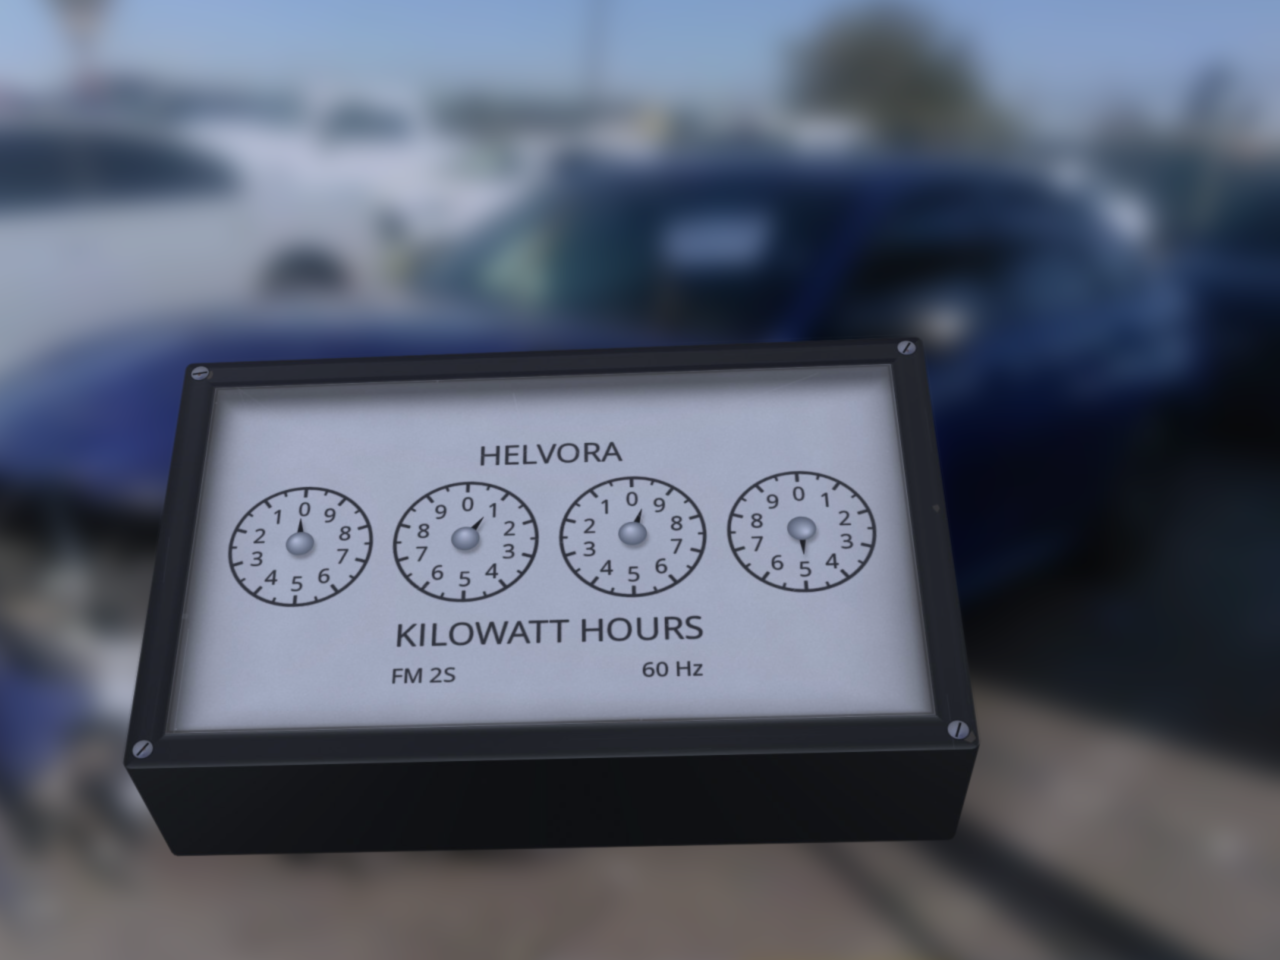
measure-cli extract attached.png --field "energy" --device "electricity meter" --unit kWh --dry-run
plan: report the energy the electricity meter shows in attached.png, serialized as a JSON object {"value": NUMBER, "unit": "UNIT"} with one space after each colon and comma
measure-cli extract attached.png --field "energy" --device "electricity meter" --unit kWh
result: {"value": 95, "unit": "kWh"}
